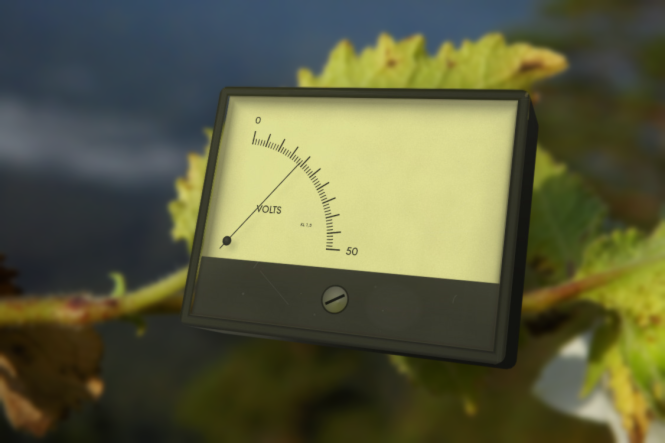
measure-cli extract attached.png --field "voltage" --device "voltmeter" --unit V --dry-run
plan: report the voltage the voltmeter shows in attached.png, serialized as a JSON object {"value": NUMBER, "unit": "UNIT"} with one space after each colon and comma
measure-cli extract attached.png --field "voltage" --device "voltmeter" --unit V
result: {"value": 20, "unit": "V"}
